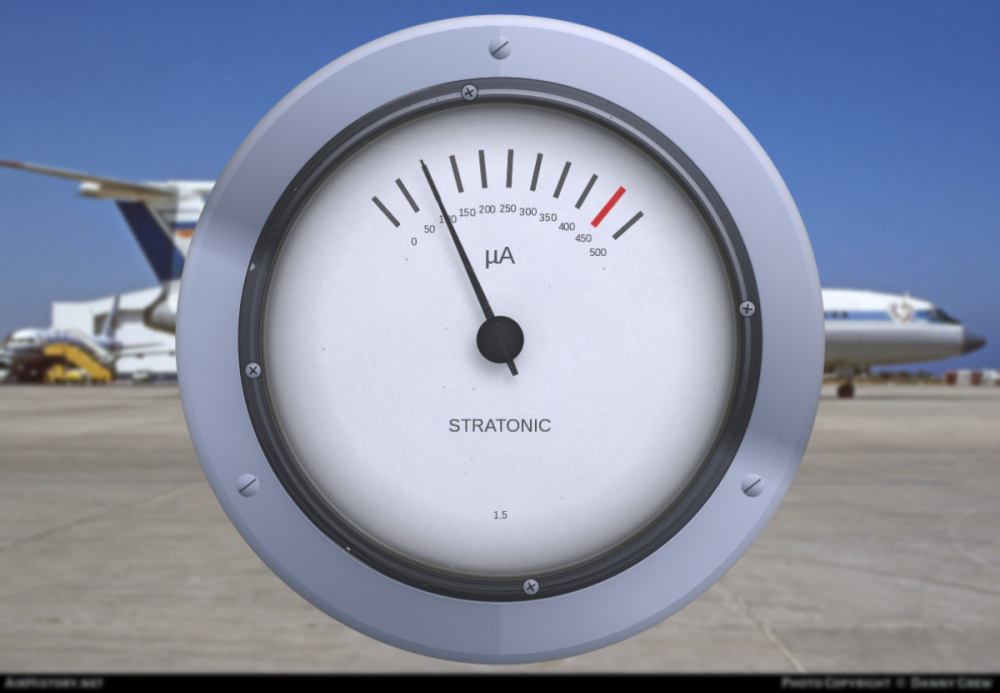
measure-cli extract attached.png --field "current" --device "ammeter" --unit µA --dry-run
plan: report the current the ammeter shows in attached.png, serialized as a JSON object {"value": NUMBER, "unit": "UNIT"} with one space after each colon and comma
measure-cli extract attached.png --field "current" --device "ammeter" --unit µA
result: {"value": 100, "unit": "µA"}
